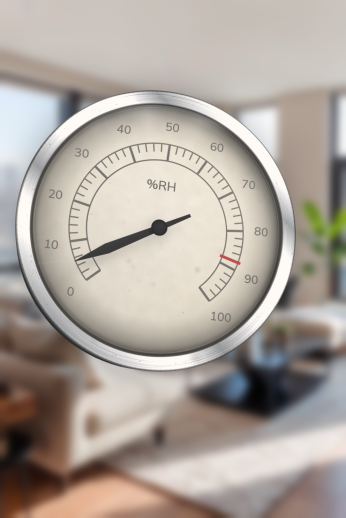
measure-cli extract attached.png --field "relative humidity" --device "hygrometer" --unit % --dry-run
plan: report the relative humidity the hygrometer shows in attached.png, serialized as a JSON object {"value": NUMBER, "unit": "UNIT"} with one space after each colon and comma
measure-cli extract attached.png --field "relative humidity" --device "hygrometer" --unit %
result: {"value": 5, "unit": "%"}
